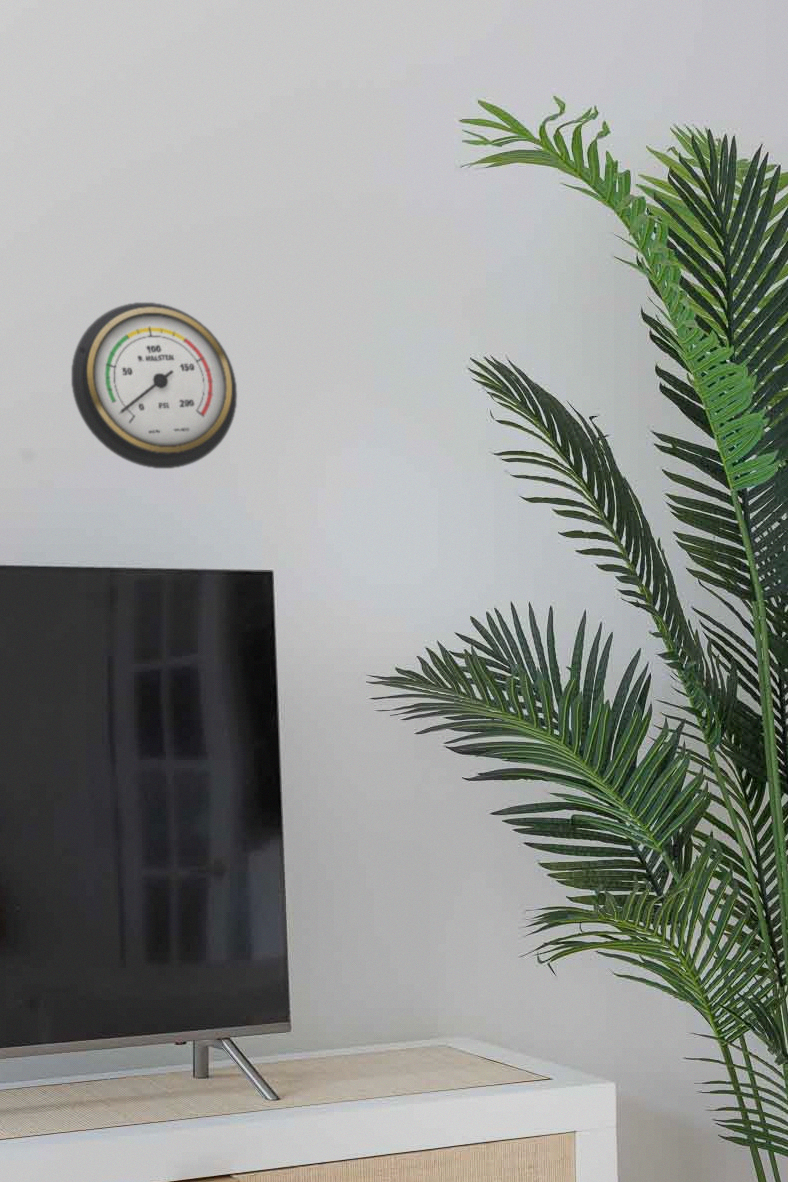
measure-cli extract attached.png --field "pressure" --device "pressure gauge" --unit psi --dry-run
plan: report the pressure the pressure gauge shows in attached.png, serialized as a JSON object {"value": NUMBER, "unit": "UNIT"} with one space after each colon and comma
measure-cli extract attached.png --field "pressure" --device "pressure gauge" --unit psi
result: {"value": 10, "unit": "psi"}
